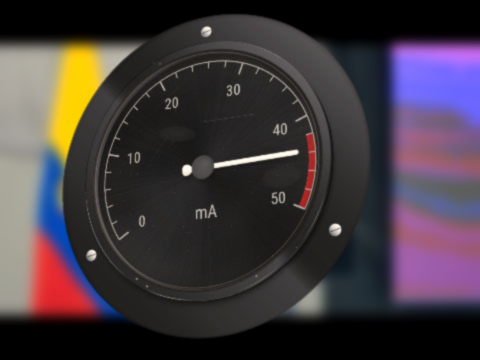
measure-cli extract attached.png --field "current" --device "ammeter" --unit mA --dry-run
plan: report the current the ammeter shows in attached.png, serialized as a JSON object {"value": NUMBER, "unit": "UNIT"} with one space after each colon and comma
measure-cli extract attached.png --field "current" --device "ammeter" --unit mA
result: {"value": 44, "unit": "mA"}
